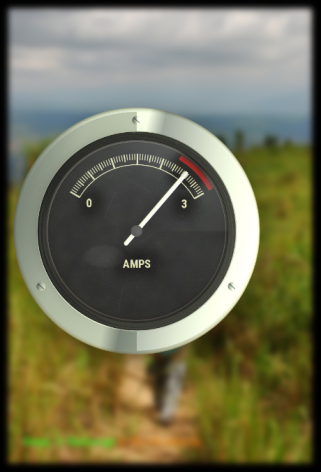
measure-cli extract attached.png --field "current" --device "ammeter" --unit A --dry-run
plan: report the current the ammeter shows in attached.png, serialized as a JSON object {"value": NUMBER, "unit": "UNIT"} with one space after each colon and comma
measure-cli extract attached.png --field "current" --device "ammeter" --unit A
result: {"value": 2.5, "unit": "A"}
